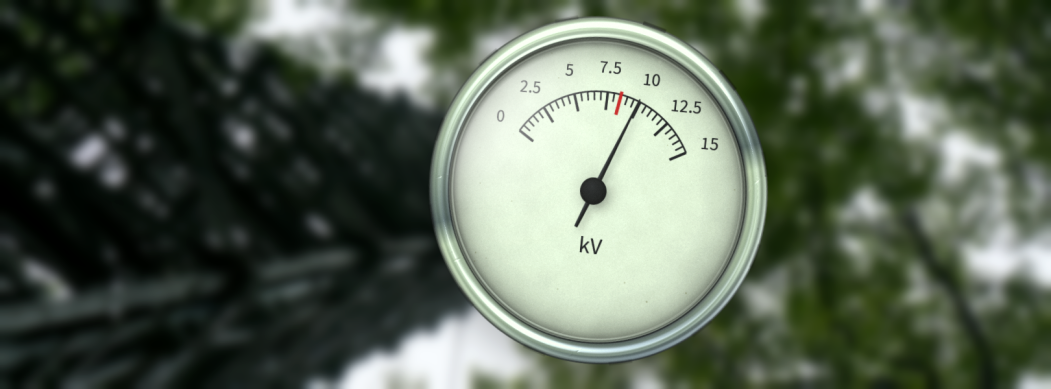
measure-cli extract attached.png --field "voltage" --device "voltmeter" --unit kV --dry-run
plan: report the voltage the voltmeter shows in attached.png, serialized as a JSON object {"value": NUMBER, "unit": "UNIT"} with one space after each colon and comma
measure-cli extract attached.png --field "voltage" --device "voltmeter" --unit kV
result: {"value": 10, "unit": "kV"}
